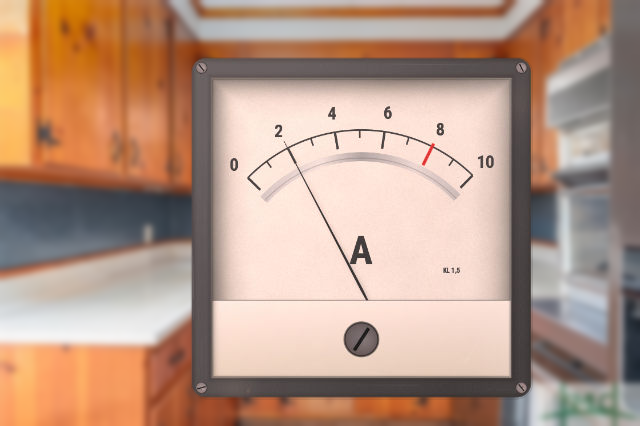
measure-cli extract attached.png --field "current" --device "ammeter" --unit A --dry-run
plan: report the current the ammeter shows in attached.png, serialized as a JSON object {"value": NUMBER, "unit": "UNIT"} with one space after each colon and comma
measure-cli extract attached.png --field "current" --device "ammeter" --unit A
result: {"value": 2, "unit": "A"}
